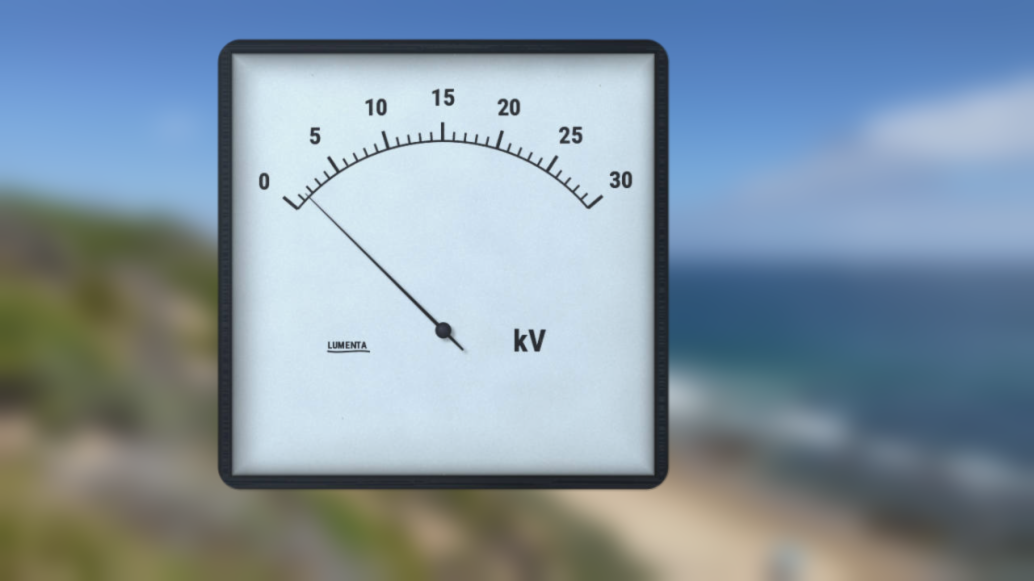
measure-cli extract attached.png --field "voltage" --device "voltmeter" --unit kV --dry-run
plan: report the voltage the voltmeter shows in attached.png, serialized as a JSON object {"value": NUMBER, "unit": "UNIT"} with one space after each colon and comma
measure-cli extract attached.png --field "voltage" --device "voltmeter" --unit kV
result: {"value": 1.5, "unit": "kV"}
